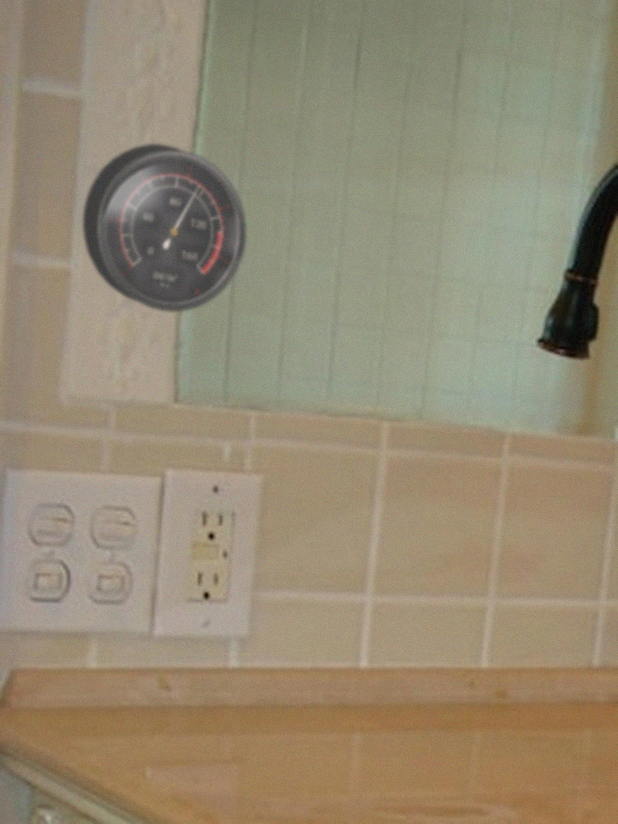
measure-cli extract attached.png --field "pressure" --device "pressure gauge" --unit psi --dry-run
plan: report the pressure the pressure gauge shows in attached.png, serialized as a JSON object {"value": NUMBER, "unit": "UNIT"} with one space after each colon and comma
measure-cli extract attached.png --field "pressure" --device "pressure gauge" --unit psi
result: {"value": 95, "unit": "psi"}
